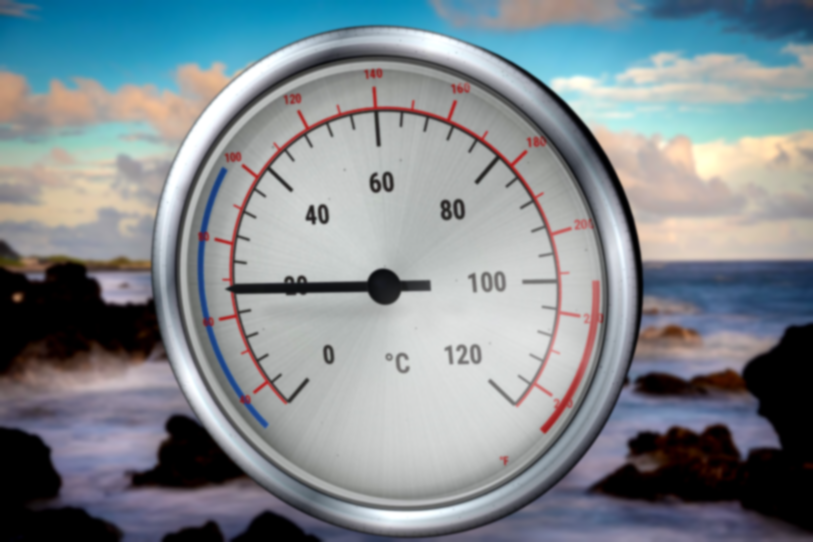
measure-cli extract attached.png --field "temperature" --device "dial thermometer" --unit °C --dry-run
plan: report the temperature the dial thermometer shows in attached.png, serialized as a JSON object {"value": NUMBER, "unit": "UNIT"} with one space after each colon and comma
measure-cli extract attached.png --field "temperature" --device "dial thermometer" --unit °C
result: {"value": 20, "unit": "°C"}
